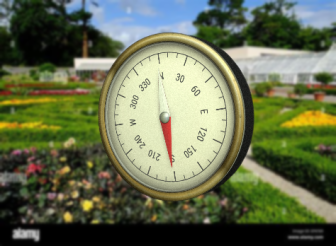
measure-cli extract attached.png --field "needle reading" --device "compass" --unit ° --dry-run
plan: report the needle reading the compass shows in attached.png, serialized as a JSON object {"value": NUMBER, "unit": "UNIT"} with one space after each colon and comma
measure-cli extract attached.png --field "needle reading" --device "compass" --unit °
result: {"value": 180, "unit": "°"}
